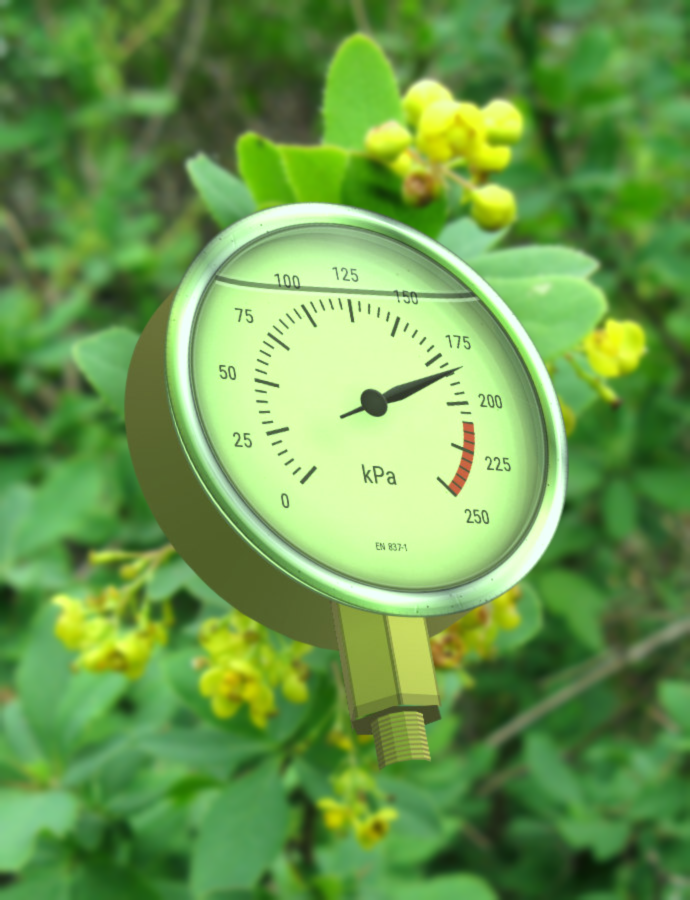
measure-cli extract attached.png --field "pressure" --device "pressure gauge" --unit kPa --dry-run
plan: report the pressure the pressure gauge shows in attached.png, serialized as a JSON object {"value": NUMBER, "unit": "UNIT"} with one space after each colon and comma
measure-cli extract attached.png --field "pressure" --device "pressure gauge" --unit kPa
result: {"value": 185, "unit": "kPa"}
